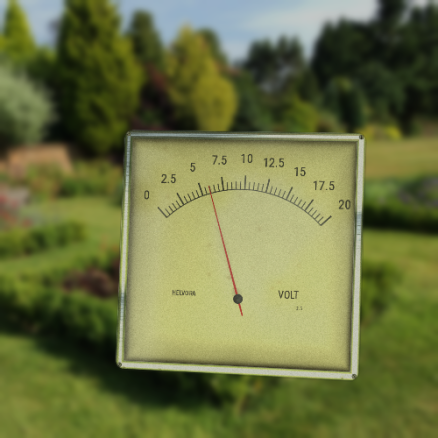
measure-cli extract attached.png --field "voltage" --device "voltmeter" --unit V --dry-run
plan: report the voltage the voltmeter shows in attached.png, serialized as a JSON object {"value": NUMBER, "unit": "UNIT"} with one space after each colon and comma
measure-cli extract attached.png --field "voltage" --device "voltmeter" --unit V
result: {"value": 6, "unit": "V"}
